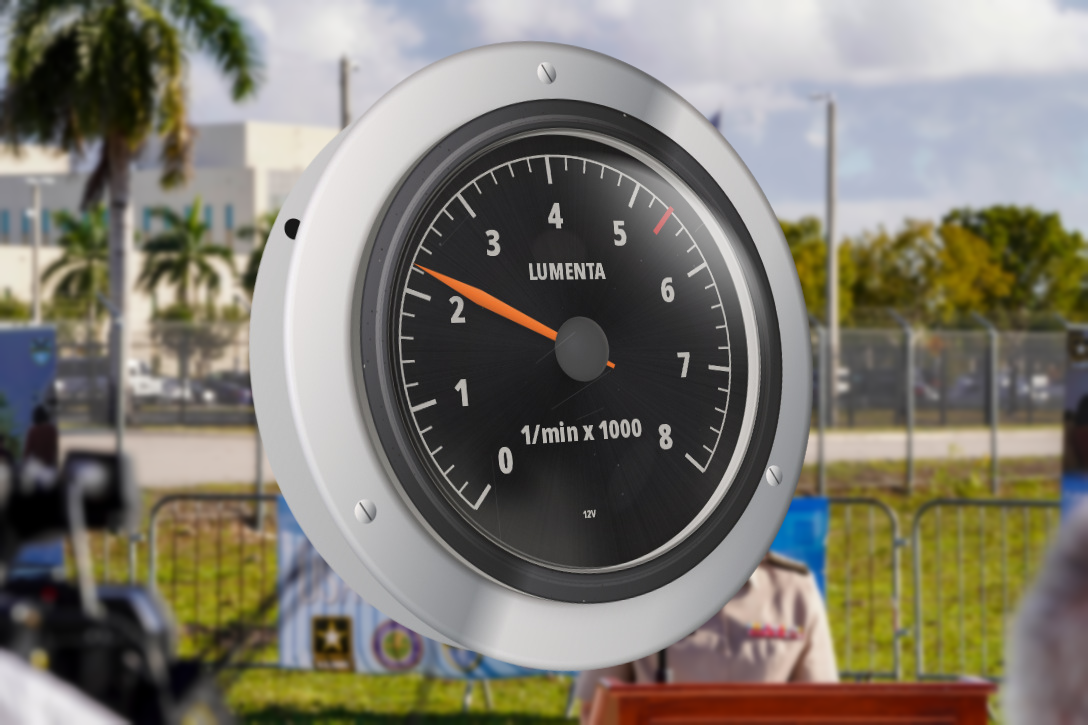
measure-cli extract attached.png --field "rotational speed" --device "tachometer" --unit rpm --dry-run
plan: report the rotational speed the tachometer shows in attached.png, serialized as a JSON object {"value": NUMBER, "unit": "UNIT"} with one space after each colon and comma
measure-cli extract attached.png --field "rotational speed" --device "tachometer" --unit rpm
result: {"value": 2200, "unit": "rpm"}
